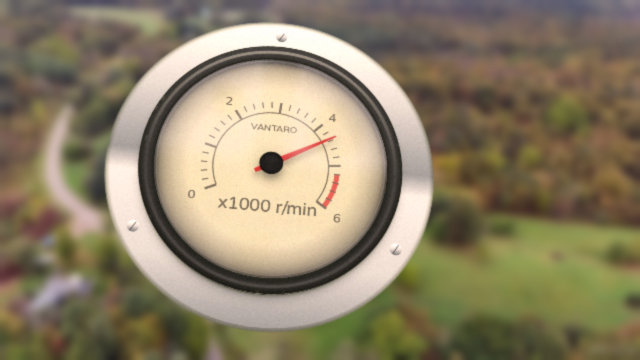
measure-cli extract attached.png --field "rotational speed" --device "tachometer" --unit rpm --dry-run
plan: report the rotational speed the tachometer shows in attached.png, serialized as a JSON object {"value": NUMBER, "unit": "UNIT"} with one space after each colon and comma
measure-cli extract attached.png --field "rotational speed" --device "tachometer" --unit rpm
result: {"value": 4400, "unit": "rpm"}
